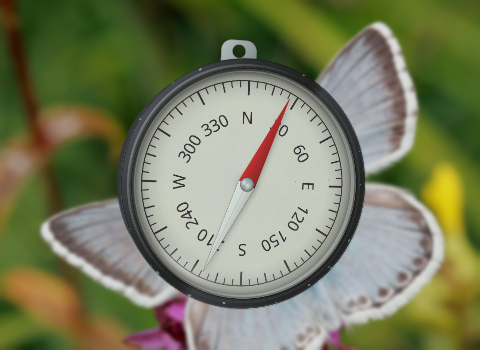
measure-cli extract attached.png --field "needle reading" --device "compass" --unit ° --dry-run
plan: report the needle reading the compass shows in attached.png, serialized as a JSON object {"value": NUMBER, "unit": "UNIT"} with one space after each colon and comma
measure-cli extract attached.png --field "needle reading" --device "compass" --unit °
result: {"value": 25, "unit": "°"}
